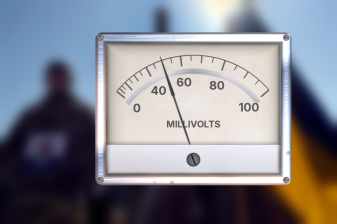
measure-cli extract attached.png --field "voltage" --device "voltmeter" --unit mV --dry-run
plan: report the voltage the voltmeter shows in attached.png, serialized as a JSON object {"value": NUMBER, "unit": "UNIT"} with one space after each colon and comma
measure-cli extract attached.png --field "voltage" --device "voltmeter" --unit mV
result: {"value": 50, "unit": "mV"}
